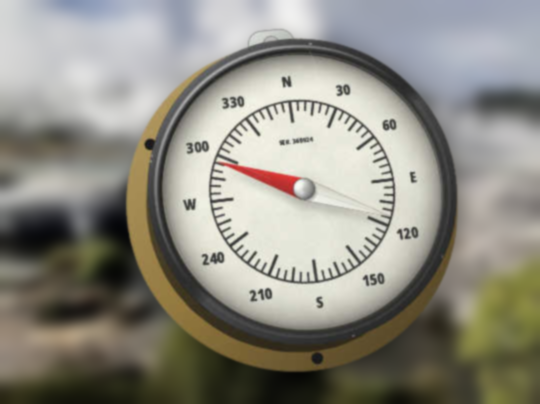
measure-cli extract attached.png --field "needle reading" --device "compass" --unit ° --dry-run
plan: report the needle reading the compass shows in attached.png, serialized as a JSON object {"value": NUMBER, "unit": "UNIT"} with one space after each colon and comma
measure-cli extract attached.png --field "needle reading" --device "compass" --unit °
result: {"value": 295, "unit": "°"}
